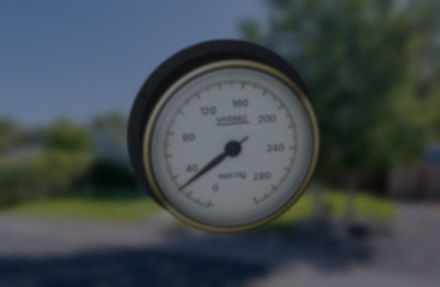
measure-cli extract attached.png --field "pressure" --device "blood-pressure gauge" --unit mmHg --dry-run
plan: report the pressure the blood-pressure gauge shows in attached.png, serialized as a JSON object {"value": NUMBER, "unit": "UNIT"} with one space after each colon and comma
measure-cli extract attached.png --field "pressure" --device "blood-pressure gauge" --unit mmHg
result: {"value": 30, "unit": "mmHg"}
